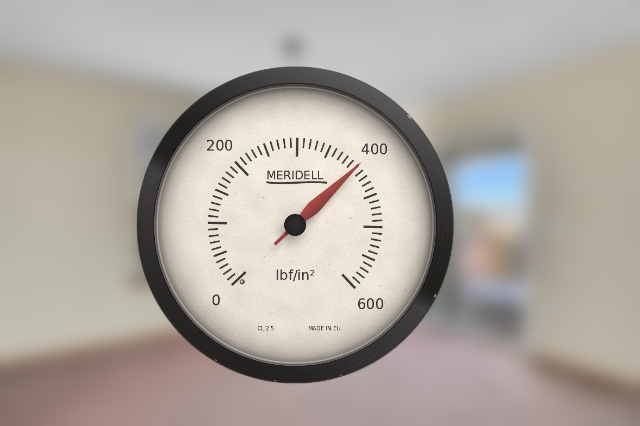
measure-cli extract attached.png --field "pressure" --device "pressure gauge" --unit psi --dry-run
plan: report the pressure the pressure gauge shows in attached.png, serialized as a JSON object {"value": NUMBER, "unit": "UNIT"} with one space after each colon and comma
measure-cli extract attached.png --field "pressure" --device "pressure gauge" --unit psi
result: {"value": 400, "unit": "psi"}
